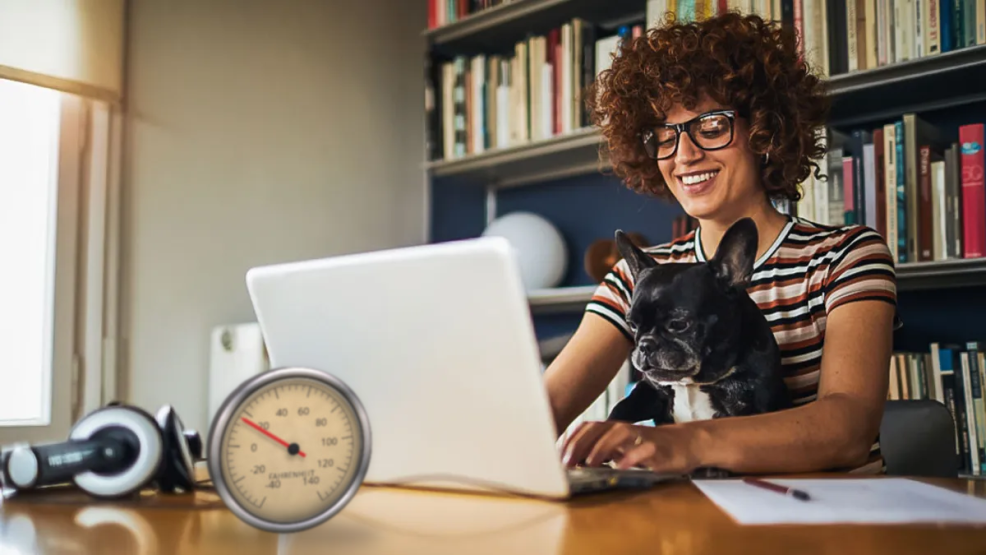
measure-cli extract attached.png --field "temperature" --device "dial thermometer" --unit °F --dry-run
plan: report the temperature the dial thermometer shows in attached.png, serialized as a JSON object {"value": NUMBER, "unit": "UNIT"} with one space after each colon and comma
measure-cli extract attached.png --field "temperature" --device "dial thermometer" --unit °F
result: {"value": 16, "unit": "°F"}
